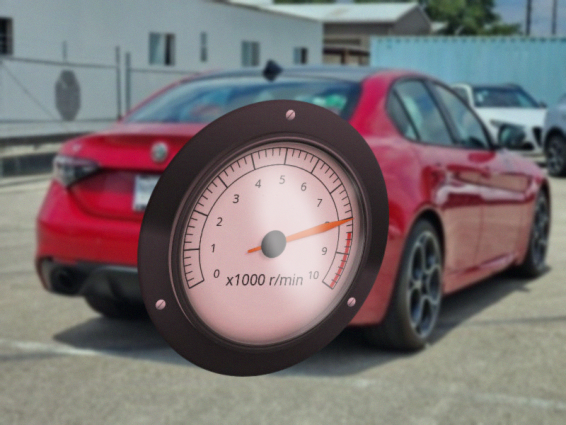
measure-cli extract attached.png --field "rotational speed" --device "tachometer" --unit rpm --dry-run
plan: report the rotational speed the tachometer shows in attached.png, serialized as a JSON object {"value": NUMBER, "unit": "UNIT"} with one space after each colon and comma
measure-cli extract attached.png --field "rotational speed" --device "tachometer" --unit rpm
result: {"value": 8000, "unit": "rpm"}
